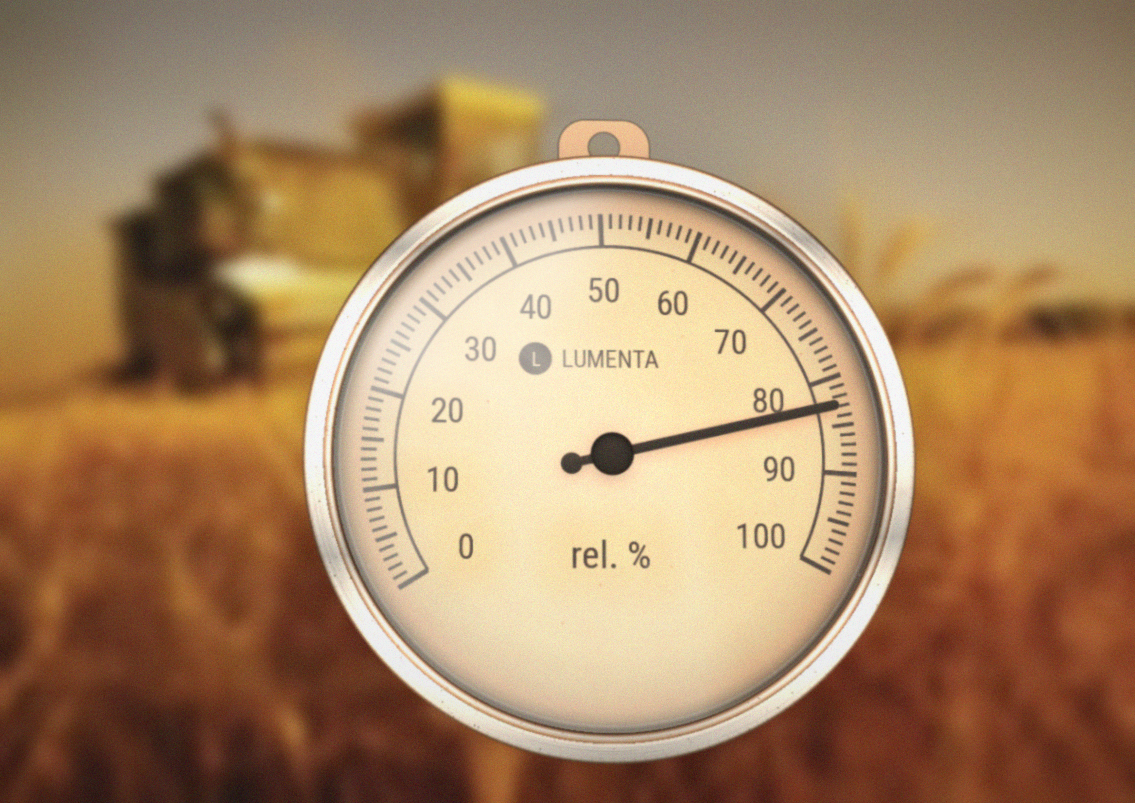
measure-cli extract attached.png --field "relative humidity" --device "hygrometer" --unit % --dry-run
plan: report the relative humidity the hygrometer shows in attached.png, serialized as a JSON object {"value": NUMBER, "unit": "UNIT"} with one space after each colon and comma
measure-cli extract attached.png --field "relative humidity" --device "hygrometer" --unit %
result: {"value": 83, "unit": "%"}
